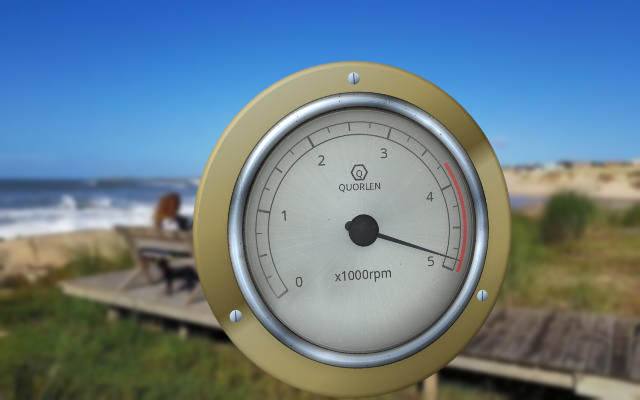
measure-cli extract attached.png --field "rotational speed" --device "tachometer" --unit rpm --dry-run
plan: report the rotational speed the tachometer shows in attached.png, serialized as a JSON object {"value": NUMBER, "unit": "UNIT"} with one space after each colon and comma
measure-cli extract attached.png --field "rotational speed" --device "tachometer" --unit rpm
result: {"value": 4875, "unit": "rpm"}
